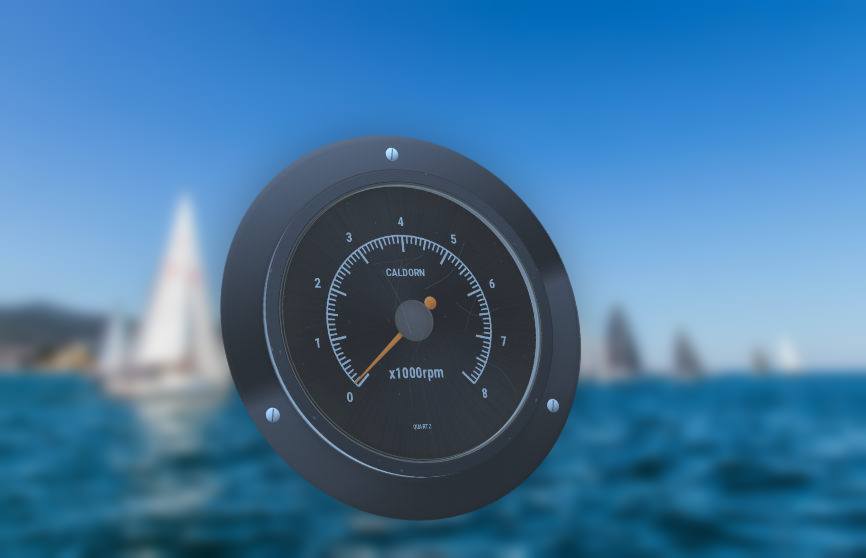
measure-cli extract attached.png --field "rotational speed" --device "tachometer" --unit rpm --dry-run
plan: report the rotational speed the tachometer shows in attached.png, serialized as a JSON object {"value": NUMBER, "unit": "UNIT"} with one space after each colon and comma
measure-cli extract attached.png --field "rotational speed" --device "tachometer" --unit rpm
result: {"value": 100, "unit": "rpm"}
